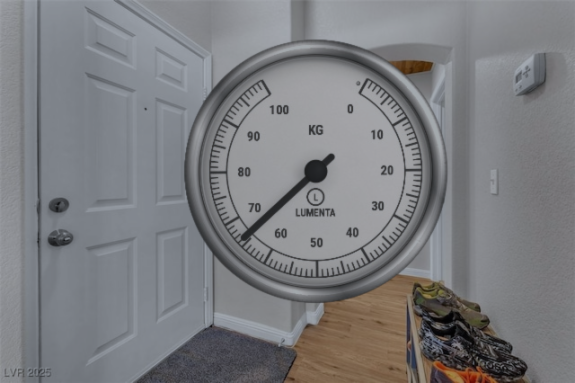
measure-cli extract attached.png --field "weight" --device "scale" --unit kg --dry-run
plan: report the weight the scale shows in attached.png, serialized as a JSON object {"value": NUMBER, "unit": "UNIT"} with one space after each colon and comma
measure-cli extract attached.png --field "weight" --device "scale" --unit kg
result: {"value": 66, "unit": "kg"}
